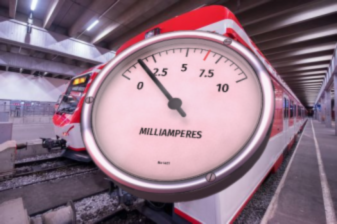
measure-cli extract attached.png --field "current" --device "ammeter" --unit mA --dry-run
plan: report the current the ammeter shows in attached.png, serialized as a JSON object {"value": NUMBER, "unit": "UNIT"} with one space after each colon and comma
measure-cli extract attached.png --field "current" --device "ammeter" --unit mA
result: {"value": 1.5, "unit": "mA"}
